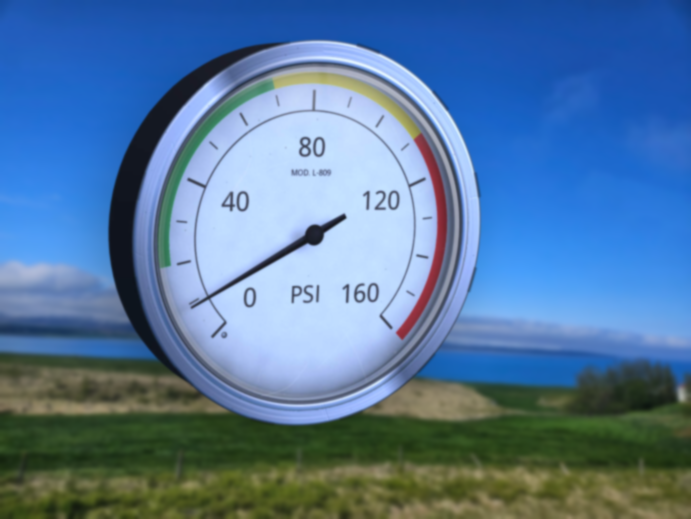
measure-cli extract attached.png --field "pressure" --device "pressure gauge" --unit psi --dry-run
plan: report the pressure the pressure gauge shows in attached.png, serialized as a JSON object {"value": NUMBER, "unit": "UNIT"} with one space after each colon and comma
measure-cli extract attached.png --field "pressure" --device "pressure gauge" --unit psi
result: {"value": 10, "unit": "psi"}
